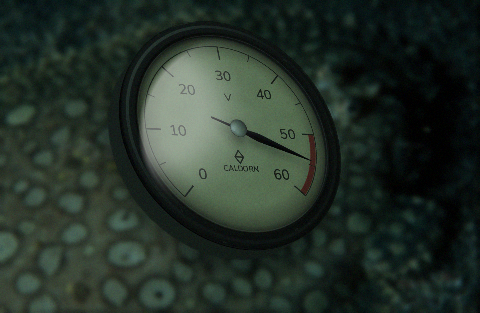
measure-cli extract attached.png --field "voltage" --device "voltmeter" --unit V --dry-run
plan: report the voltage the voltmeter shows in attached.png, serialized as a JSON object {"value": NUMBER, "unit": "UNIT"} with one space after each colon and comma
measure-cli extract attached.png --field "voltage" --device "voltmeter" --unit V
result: {"value": 55, "unit": "V"}
